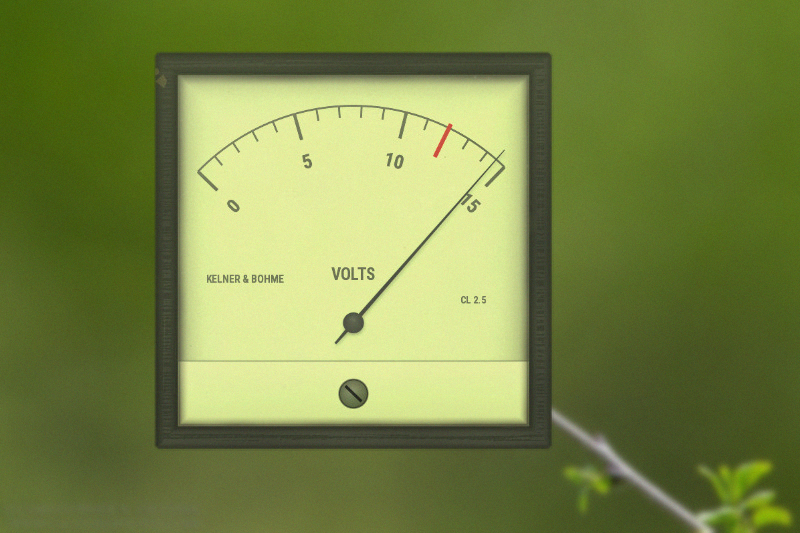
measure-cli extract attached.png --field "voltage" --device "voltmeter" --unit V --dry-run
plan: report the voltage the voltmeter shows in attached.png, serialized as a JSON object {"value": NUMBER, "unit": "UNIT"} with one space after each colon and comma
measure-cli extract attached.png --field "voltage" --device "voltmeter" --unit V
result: {"value": 14.5, "unit": "V"}
